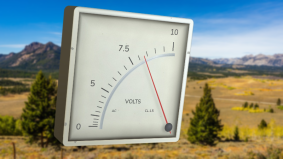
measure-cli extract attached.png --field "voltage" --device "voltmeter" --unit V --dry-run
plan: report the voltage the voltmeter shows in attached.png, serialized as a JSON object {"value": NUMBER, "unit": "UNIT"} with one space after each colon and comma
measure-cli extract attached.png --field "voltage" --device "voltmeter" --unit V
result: {"value": 8.25, "unit": "V"}
